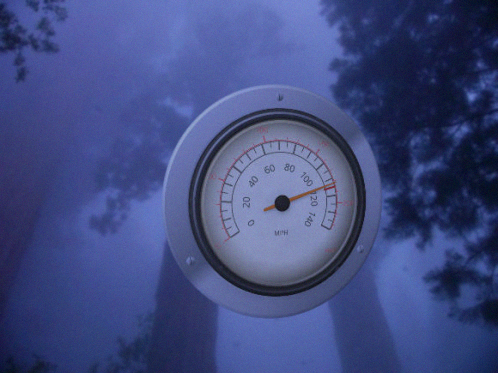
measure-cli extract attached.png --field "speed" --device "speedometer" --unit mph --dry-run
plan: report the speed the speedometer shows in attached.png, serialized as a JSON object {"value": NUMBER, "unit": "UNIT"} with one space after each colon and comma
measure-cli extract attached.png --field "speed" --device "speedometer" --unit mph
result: {"value": 112.5, "unit": "mph"}
